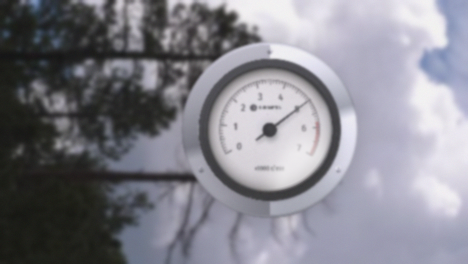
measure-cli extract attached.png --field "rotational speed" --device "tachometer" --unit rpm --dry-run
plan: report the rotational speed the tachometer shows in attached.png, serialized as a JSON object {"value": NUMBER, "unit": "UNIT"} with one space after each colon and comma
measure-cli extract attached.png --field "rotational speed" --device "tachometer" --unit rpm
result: {"value": 5000, "unit": "rpm"}
